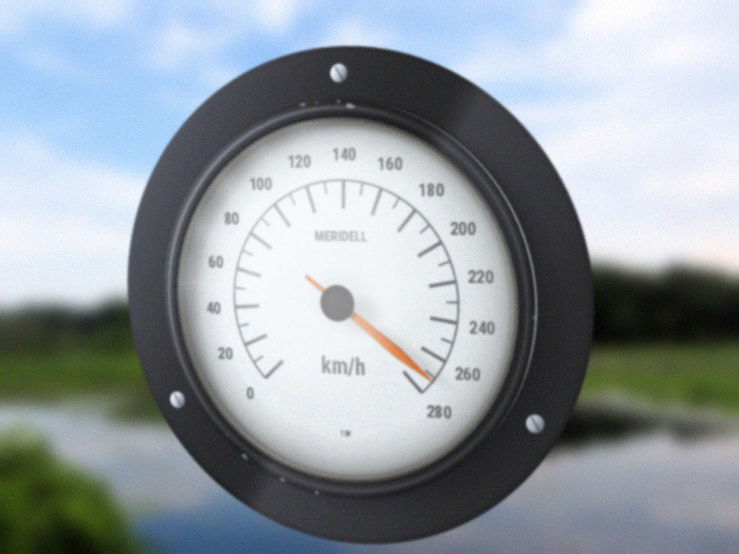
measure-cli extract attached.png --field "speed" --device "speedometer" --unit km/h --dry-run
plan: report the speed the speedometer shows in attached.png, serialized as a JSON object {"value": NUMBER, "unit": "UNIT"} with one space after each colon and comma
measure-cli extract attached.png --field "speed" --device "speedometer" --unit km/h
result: {"value": 270, "unit": "km/h"}
